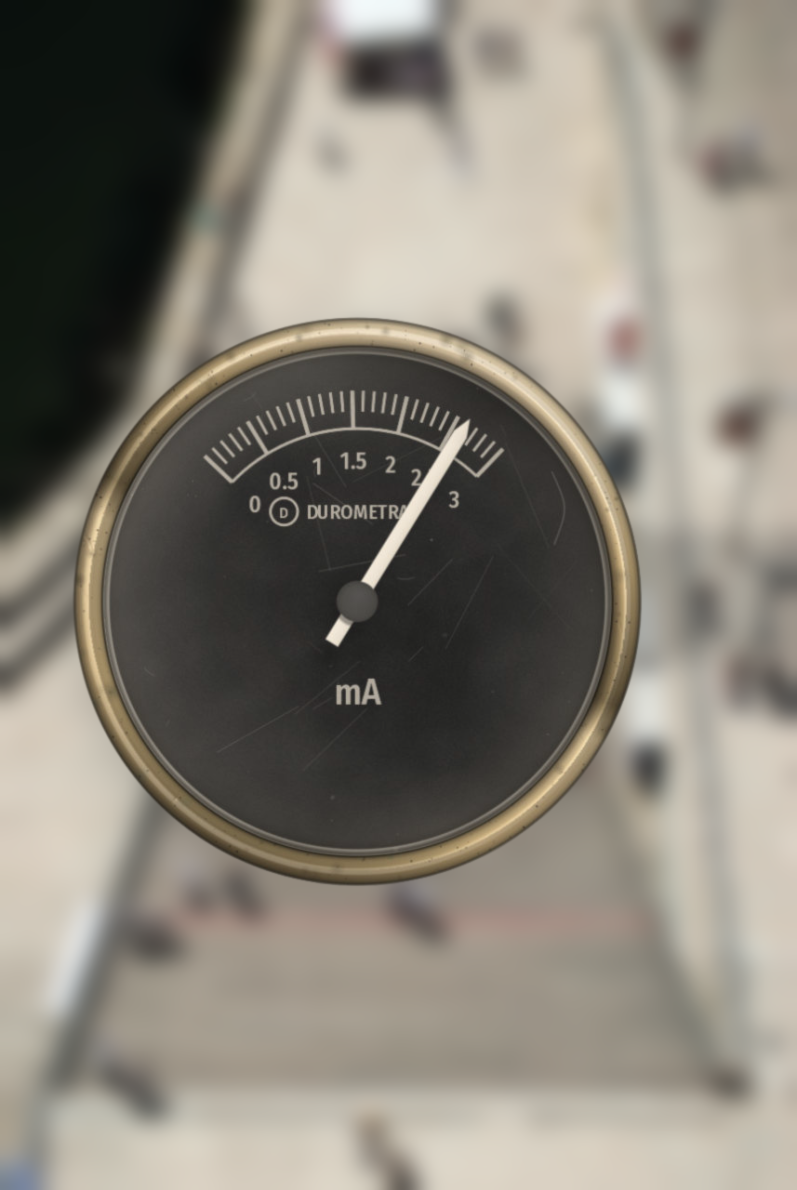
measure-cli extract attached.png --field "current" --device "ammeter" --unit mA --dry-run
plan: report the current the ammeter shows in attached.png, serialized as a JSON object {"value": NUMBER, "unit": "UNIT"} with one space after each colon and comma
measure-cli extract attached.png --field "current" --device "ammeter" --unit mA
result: {"value": 2.6, "unit": "mA"}
